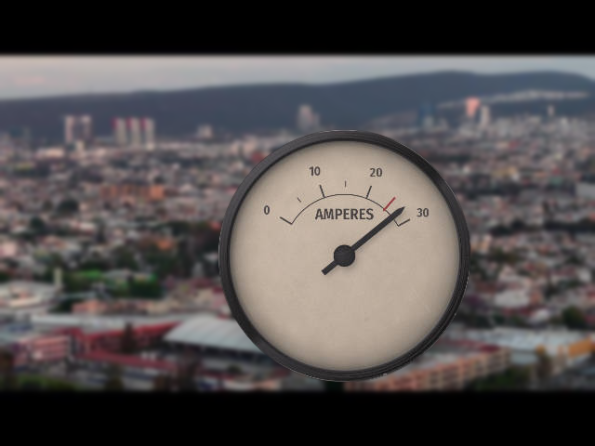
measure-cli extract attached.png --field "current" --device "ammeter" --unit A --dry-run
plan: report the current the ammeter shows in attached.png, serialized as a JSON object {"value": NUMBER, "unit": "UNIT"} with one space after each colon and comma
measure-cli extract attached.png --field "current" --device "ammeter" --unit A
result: {"value": 27.5, "unit": "A"}
